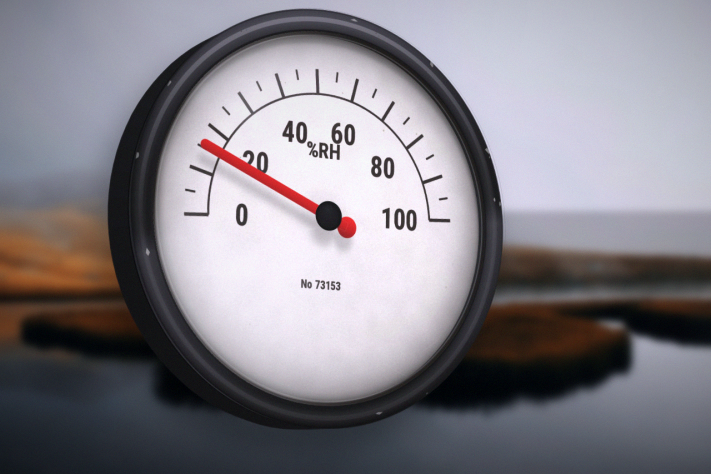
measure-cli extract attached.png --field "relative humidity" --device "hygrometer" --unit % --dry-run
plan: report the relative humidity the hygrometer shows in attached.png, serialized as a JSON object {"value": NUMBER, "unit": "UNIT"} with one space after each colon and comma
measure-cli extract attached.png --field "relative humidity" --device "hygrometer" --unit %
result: {"value": 15, "unit": "%"}
